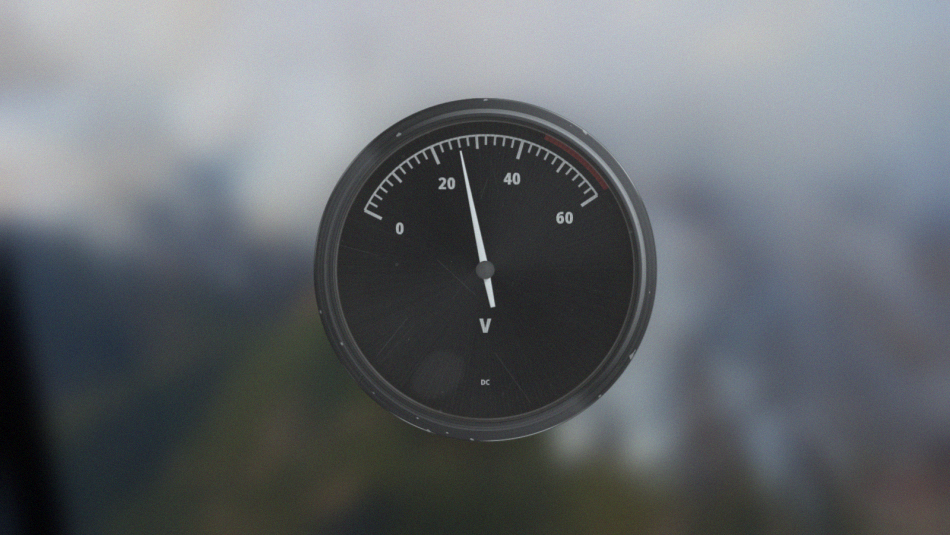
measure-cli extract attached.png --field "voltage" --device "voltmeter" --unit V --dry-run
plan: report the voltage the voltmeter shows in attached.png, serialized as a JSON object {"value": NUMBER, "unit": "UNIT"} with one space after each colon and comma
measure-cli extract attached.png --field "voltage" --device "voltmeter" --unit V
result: {"value": 26, "unit": "V"}
